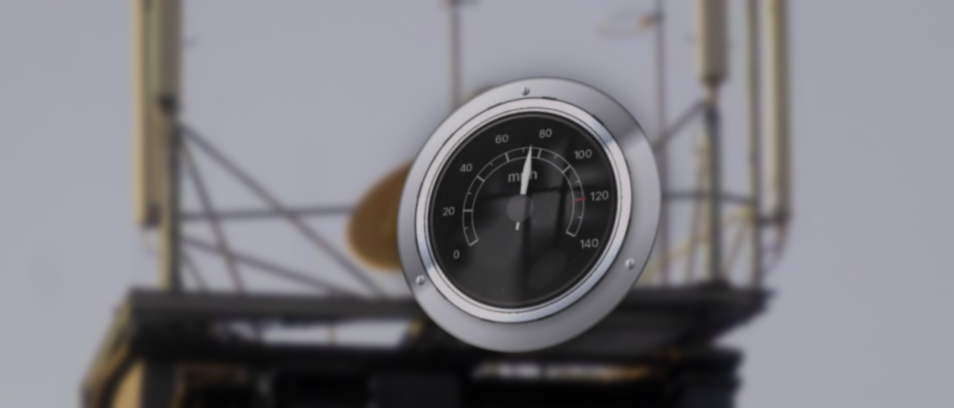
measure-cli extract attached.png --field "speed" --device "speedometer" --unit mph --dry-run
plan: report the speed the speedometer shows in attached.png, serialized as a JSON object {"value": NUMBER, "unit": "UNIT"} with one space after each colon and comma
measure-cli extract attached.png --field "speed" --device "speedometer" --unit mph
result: {"value": 75, "unit": "mph"}
